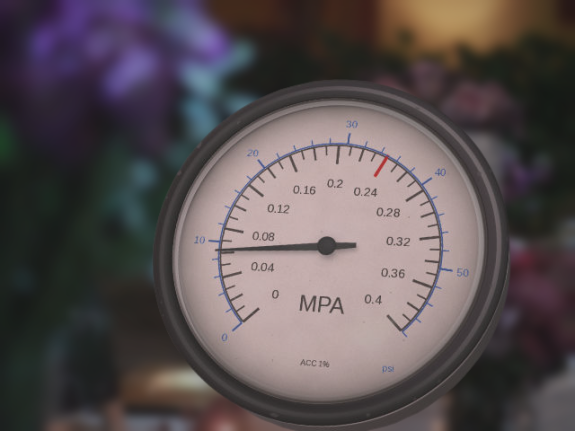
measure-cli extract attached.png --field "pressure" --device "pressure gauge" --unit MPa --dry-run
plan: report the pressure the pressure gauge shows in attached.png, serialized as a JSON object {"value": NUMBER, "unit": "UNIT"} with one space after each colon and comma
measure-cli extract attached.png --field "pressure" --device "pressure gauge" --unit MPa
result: {"value": 0.06, "unit": "MPa"}
